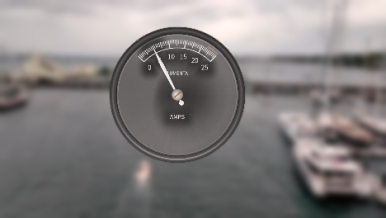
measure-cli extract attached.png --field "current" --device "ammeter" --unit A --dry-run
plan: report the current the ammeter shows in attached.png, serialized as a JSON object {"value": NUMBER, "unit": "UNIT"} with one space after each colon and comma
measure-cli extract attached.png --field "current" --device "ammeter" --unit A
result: {"value": 5, "unit": "A"}
